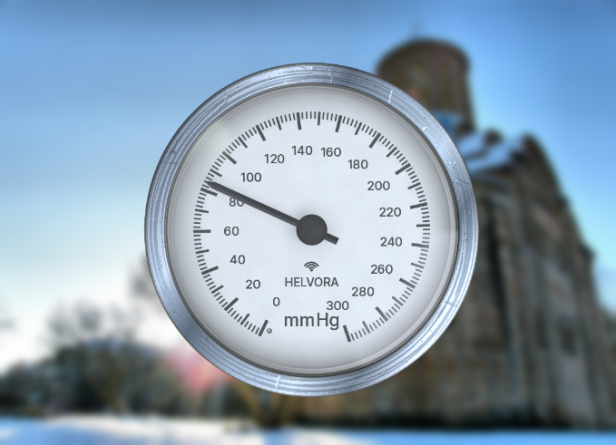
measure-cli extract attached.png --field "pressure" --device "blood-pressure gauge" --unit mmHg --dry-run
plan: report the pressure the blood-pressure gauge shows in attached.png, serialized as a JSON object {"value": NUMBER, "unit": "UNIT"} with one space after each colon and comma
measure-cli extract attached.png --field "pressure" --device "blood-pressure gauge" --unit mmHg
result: {"value": 84, "unit": "mmHg"}
